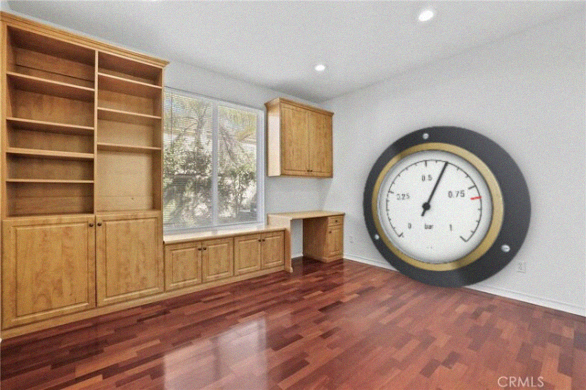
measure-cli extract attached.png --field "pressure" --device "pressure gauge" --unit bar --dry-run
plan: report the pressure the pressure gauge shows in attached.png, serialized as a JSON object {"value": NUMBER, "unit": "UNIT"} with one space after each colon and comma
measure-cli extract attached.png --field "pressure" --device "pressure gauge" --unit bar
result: {"value": 0.6, "unit": "bar"}
